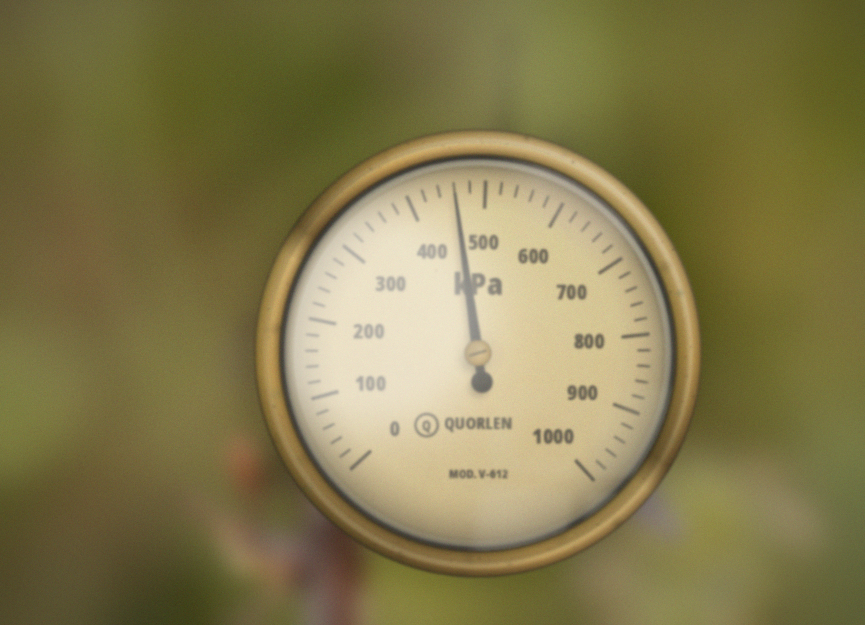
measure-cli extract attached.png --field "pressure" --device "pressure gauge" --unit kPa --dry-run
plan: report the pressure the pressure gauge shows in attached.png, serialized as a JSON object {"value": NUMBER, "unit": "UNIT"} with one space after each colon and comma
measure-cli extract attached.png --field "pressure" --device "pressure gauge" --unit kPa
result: {"value": 460, "unit": "kPa"}
